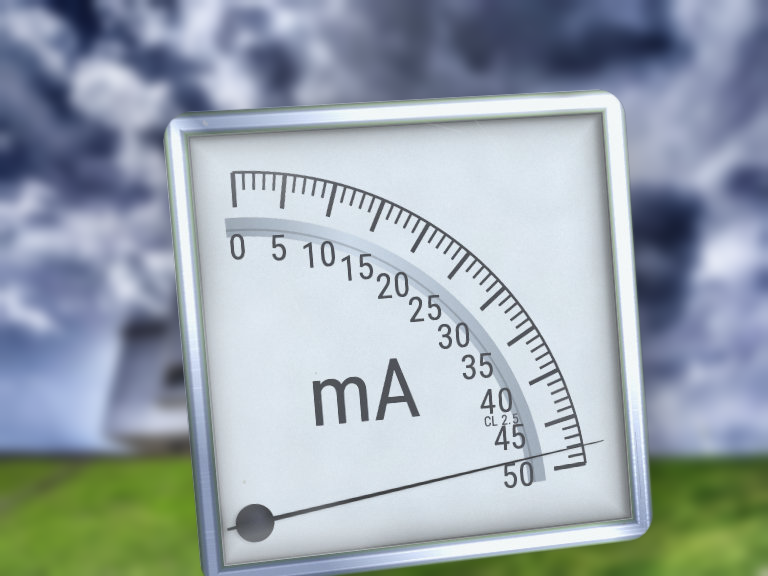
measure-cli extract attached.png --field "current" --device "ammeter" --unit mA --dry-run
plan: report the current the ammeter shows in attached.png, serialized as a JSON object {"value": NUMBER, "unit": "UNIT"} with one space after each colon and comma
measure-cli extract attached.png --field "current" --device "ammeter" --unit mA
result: {"value": 48, "unit": "mA"}
